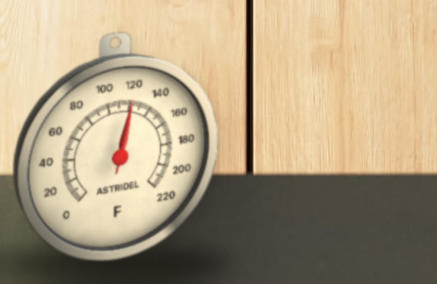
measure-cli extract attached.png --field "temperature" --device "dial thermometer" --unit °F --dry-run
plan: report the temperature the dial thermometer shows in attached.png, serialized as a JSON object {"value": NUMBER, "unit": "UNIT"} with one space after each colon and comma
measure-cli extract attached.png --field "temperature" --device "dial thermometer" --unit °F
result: {"value": 120, "unit": "°F"}
